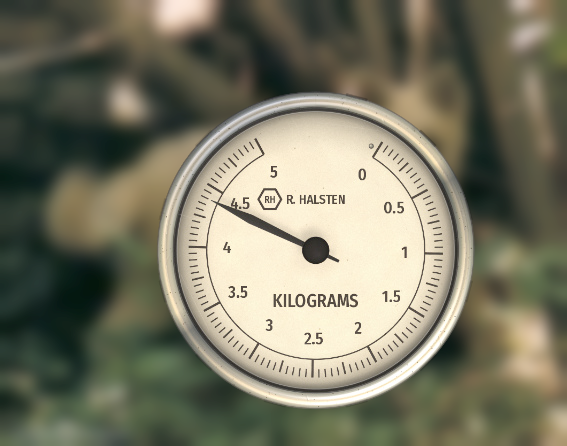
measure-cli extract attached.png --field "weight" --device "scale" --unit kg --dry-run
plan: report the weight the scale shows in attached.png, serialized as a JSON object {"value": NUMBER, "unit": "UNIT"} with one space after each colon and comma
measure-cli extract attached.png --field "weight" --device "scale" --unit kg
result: {"value": 4.4, "unit": "kg"}
